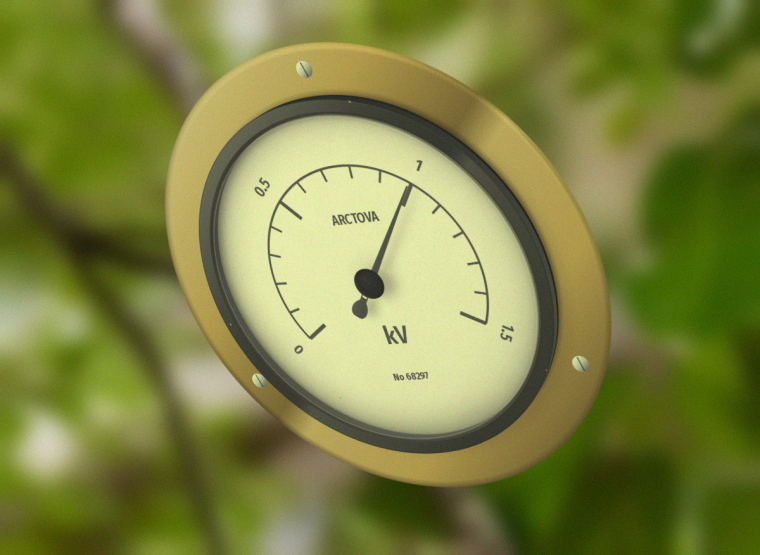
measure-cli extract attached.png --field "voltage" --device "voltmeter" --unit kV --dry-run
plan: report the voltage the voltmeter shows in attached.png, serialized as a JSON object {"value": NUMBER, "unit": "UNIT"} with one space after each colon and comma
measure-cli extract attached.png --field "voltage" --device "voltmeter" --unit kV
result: {"value": 1, "unit": "kV"}
